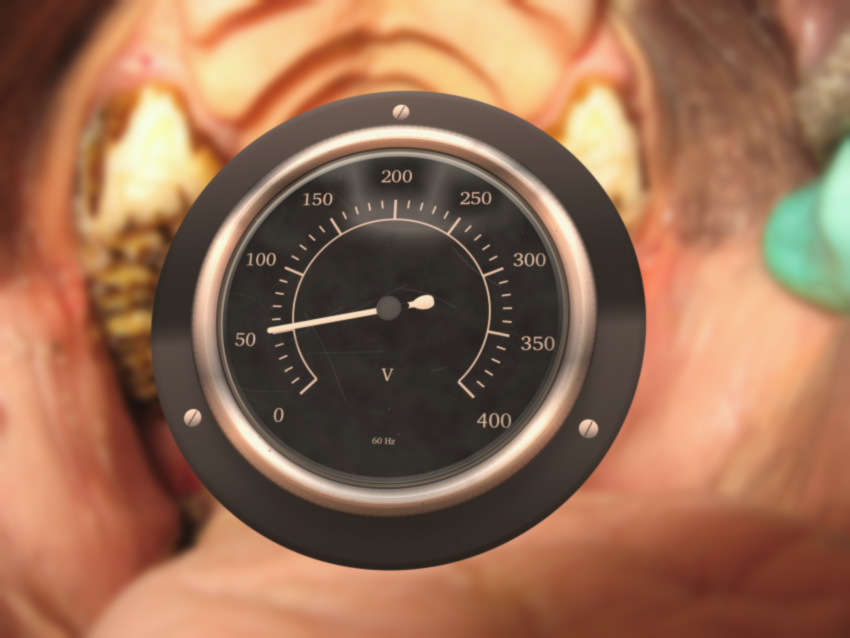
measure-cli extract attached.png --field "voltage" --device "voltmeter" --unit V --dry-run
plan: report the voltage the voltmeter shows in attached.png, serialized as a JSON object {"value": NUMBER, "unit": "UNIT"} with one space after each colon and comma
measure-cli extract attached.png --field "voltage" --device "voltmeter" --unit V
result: {"value": 50, "unit": "V"}
